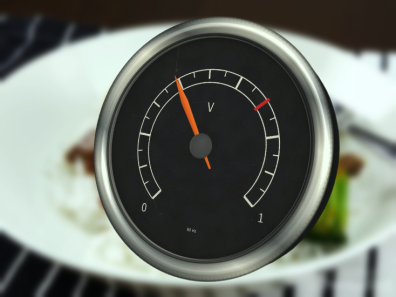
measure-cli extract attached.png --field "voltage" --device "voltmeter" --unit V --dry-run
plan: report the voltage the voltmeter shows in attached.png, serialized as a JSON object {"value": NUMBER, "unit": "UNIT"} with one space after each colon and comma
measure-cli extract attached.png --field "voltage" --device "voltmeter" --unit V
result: {"value": 0.4, "unit": "V"}
